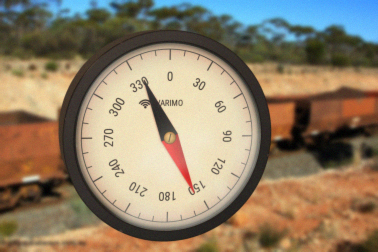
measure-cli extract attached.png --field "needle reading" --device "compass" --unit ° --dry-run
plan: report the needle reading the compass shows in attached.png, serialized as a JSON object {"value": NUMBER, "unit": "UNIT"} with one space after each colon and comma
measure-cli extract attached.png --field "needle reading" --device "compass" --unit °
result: {"value": 155, "unit": "°"}
